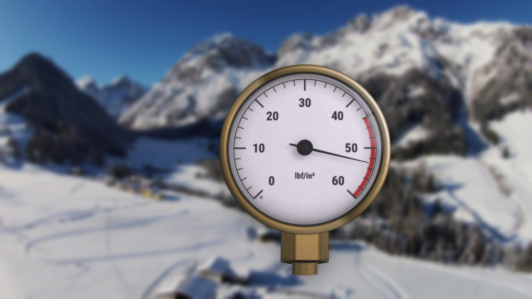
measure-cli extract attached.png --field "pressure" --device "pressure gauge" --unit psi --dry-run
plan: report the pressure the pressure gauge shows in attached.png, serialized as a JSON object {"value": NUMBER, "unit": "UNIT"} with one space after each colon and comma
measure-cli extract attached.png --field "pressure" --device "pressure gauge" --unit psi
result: {"value": 53, "unit": "psi"}
